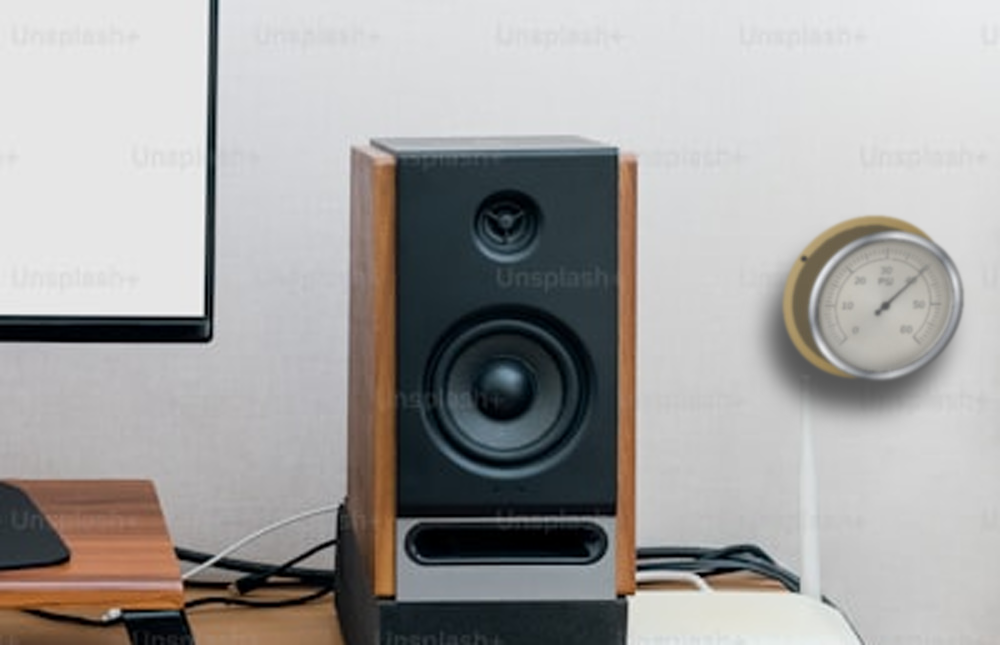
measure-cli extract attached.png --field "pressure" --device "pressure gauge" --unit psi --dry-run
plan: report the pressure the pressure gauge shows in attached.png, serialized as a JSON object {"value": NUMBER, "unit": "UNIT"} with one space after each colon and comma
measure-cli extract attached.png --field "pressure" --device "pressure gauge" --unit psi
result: {"value": 40, "unit": "psi"}
